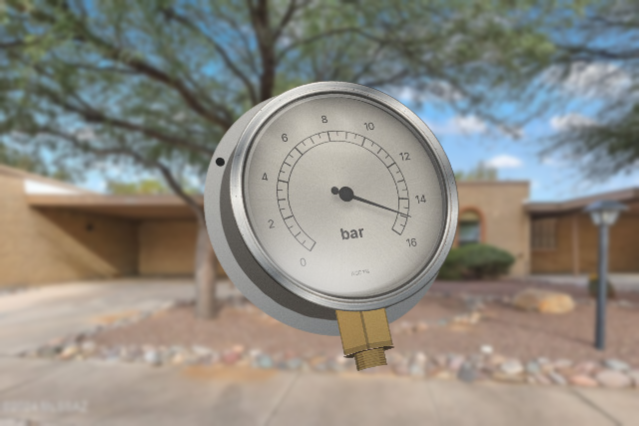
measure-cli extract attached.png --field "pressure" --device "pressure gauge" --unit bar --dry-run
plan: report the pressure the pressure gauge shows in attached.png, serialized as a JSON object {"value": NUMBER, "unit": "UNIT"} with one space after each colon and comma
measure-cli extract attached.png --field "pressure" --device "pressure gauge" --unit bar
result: {"value": 15, "unit": "bar"}
